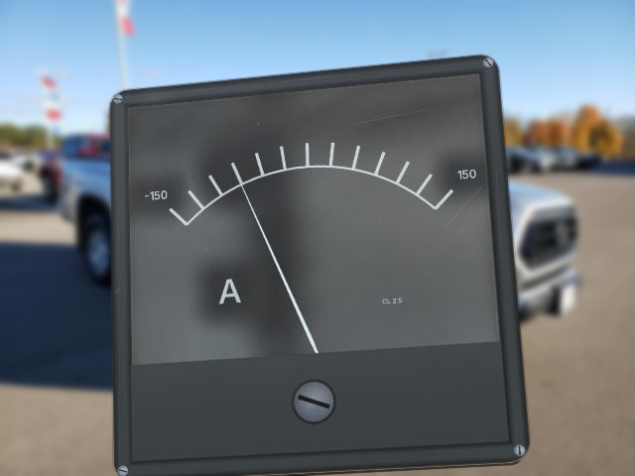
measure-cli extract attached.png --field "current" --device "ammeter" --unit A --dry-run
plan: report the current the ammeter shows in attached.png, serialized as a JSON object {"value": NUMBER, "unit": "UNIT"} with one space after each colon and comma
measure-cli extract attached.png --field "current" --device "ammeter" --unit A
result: {"value": -75, "unit": "A"}
